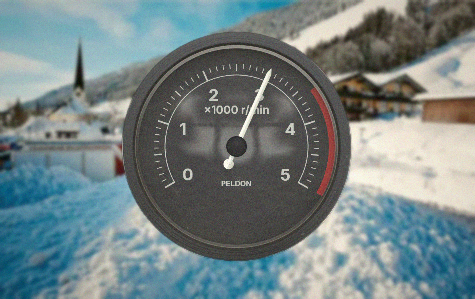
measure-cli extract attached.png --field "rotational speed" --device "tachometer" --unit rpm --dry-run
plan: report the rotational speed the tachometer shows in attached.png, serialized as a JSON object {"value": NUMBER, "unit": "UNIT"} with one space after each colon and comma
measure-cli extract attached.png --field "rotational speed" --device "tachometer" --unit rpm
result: {"value": 3000, "unit": "rpm"}
